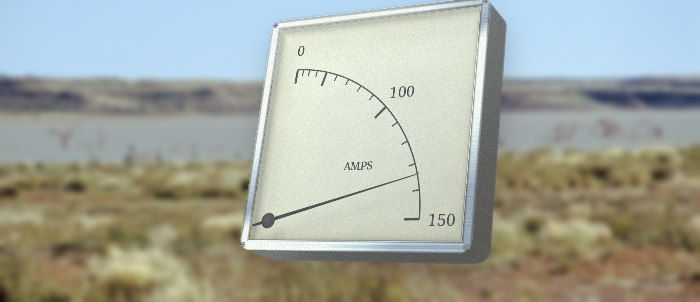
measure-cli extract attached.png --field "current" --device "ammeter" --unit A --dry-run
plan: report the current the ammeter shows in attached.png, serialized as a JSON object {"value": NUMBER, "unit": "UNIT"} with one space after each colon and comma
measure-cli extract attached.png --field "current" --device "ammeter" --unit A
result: {"value": 135, "unit": "A"}
